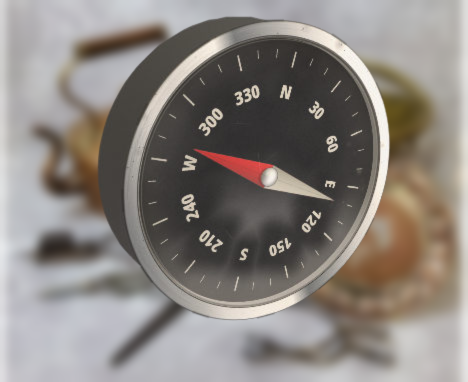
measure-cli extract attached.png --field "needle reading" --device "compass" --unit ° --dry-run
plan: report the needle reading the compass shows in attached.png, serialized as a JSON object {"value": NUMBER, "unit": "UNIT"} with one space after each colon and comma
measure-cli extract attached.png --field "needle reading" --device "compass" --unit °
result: {"value": 280, "unit": "°"}
